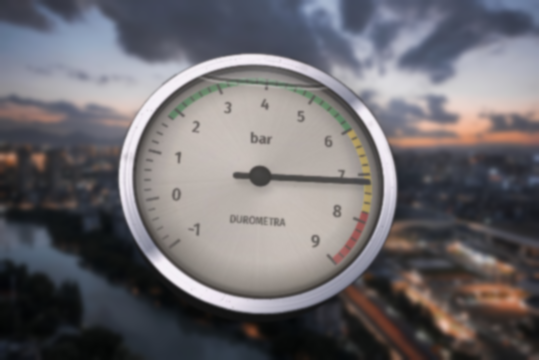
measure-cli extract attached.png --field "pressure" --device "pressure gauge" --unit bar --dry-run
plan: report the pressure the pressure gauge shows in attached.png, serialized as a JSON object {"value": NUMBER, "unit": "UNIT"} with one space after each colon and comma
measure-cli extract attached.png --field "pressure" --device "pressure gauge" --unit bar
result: {"value": 7.2, "unit": "bar"}
